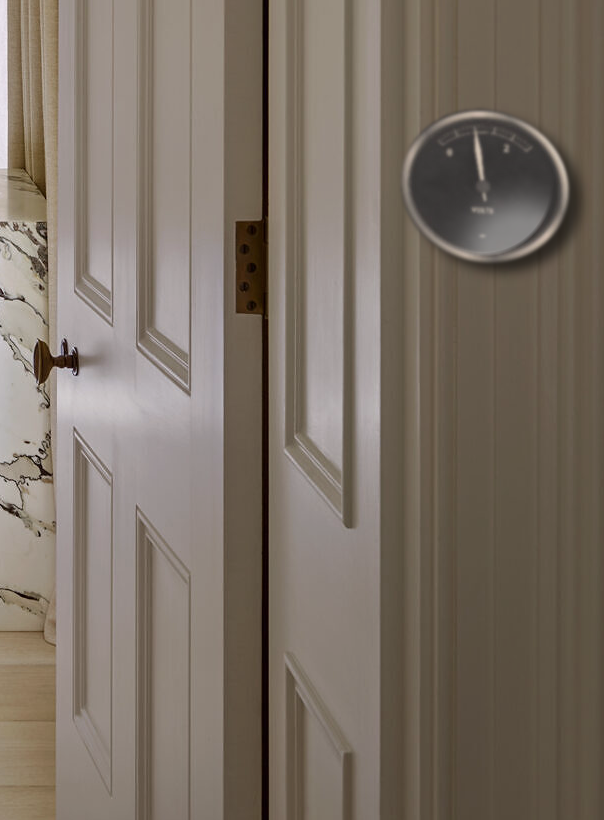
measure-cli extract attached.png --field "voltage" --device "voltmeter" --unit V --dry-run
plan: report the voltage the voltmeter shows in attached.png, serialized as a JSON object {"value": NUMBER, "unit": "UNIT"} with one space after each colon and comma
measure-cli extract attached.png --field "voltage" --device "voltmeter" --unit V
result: {"value": 1, "unit": "V"}
